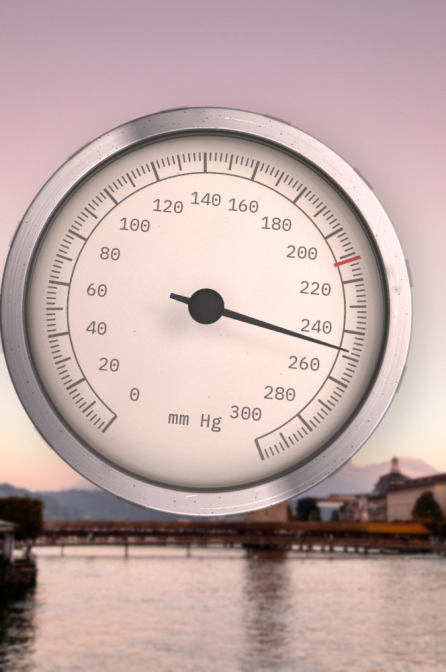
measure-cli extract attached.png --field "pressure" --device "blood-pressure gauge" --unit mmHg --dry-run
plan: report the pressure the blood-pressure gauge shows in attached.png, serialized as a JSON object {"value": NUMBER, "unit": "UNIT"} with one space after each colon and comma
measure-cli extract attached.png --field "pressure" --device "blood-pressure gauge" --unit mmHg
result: {"value": 248, "unit": "mmHg"}
